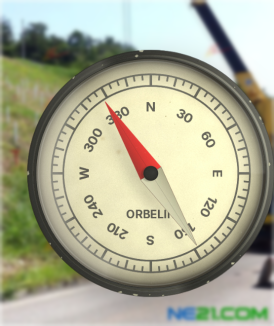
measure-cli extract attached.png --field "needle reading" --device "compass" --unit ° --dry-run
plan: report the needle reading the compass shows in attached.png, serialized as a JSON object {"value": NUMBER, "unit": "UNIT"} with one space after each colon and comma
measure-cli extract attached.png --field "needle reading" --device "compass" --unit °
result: {"value": 327.5, "unit": "°"}
